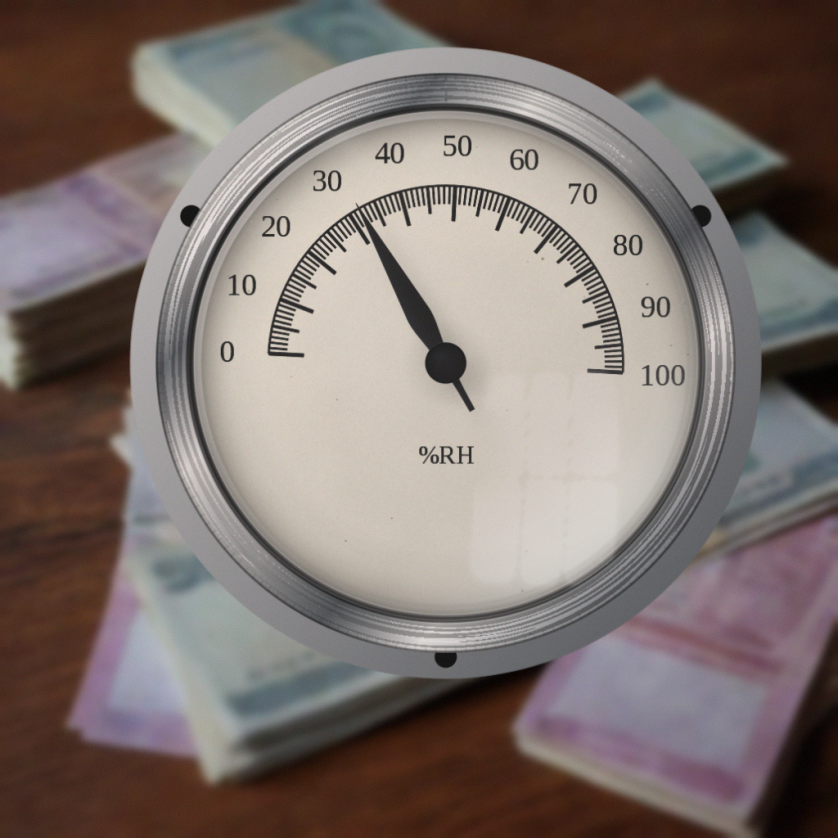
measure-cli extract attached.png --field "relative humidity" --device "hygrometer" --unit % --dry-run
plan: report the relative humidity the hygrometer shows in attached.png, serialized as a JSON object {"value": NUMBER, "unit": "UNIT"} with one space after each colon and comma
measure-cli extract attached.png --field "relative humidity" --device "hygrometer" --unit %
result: {"value": 32, "unit": "%"}
